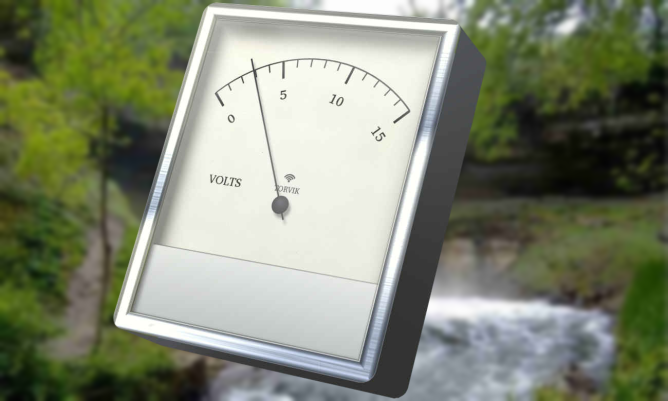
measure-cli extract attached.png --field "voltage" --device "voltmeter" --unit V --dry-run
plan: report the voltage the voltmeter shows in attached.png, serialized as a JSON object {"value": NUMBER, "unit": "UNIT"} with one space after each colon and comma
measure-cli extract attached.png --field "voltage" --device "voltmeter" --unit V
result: {"value": 3, "unit": "V"}
